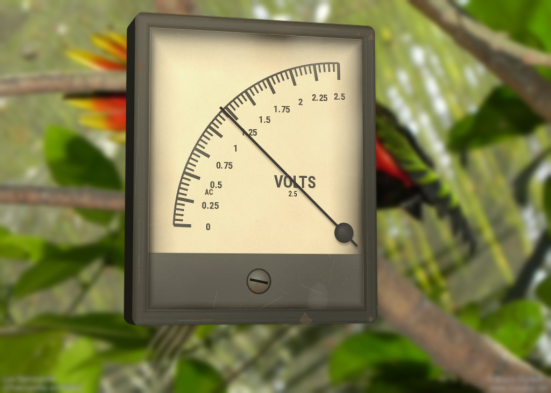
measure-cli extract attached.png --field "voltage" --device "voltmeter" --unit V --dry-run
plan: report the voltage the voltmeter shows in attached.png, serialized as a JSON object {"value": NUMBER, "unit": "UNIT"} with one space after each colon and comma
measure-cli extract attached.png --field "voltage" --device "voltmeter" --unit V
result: {"value": 1.2, "unit": "V"}
